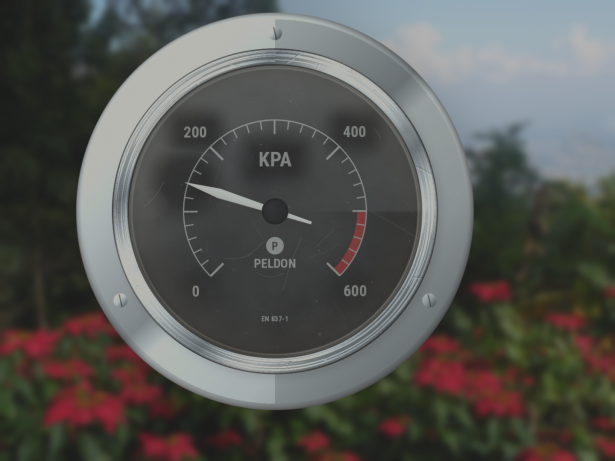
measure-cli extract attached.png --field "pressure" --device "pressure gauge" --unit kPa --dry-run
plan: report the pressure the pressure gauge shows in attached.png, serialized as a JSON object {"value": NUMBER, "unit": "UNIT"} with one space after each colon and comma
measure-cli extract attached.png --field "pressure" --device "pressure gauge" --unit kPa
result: {"value": 140, "unit": "kPa"}
